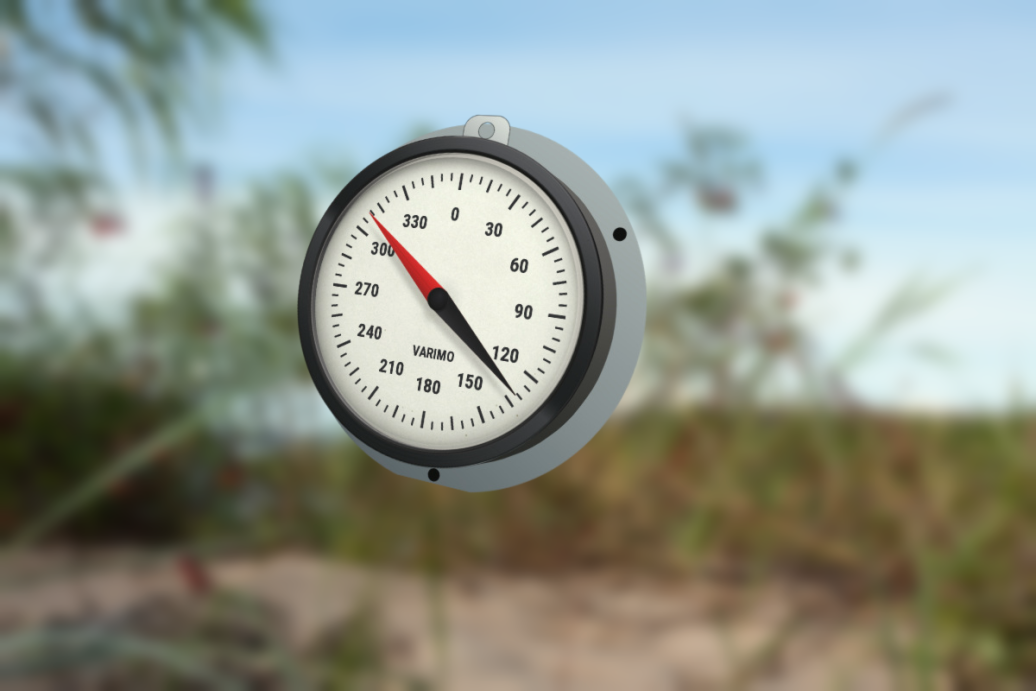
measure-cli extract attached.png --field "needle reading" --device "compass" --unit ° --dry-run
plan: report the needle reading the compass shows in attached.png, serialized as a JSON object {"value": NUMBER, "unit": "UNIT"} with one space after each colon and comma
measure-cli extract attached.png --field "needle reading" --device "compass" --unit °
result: {"value": 310, "unit": "°"}
